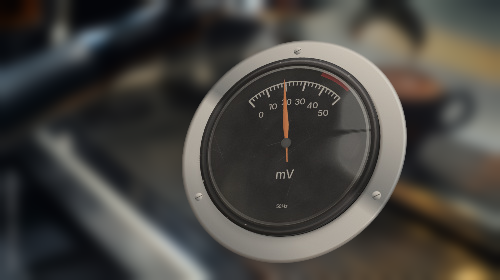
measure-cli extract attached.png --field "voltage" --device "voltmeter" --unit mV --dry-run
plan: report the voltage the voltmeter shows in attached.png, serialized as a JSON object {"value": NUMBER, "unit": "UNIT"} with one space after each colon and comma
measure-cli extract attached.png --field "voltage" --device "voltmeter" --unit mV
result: {"value": 20, "unit": "mV"}
